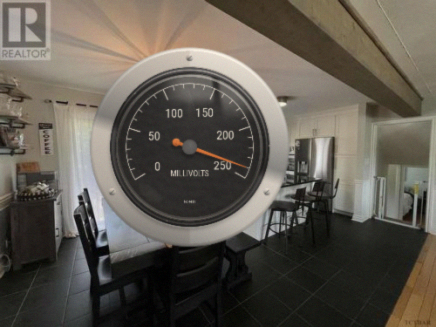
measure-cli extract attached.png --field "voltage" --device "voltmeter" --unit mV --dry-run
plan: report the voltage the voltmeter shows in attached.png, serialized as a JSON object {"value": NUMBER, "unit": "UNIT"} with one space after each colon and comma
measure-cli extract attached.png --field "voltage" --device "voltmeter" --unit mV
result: {"value": 240, "unit": "mV"}
